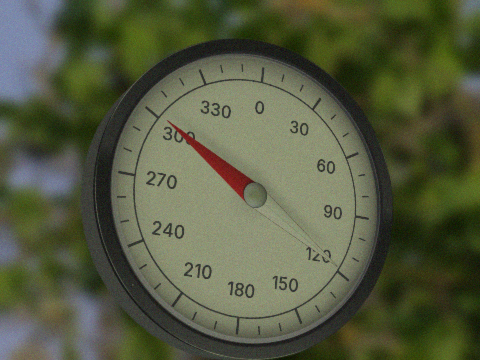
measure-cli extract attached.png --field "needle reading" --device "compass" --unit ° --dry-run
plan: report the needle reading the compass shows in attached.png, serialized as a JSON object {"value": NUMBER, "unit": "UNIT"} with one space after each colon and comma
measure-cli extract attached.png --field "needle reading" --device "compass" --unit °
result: {"value": 300, "unit": "°"}
